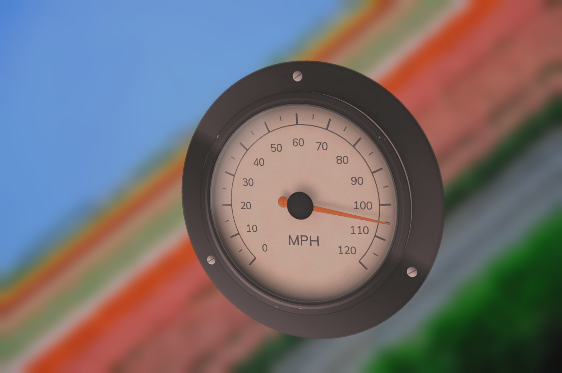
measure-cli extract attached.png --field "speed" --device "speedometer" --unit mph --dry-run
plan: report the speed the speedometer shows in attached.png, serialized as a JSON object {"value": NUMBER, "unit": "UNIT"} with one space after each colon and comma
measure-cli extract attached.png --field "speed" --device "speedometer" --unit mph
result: {"value": 105, "unit": "mph"}
